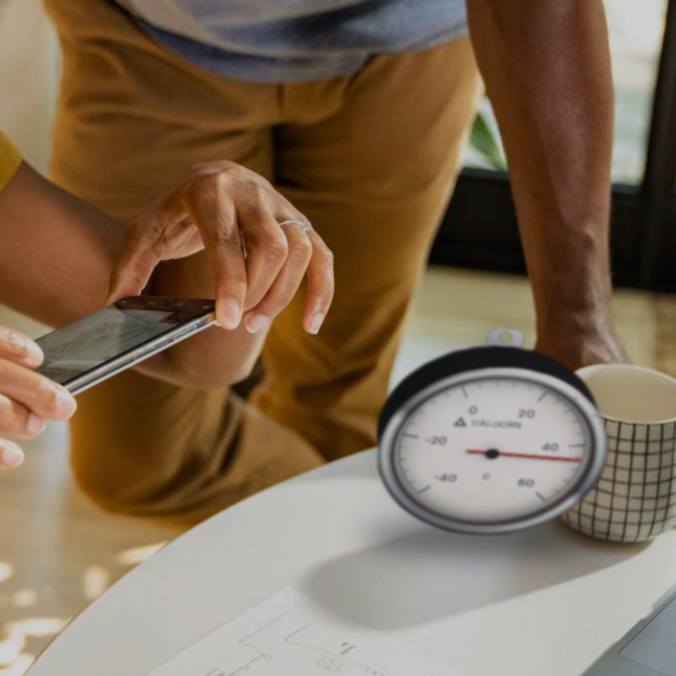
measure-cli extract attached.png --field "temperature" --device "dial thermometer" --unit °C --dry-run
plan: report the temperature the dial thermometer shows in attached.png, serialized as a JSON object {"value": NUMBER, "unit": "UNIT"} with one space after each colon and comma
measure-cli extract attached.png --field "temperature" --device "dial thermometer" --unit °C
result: {"value": 44, "unit": "°C"}
